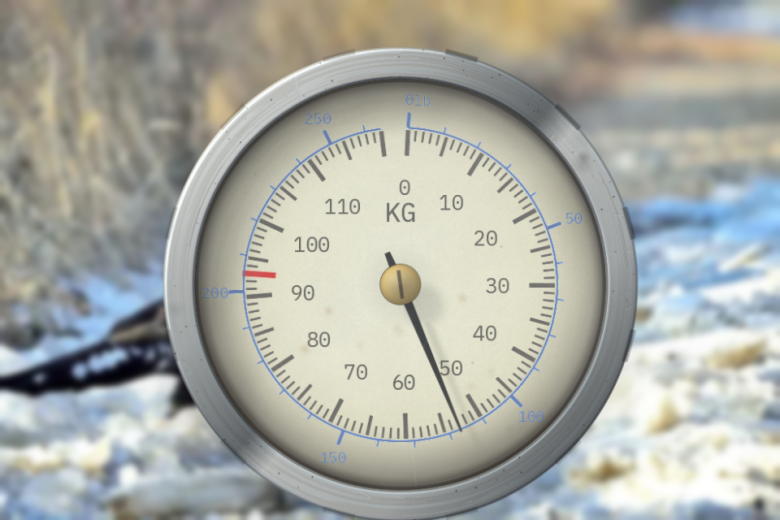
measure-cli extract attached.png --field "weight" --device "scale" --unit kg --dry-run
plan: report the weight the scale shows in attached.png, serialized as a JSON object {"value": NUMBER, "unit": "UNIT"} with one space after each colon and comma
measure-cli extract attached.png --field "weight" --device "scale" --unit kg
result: {"value": 53, "unit": "kg"}
